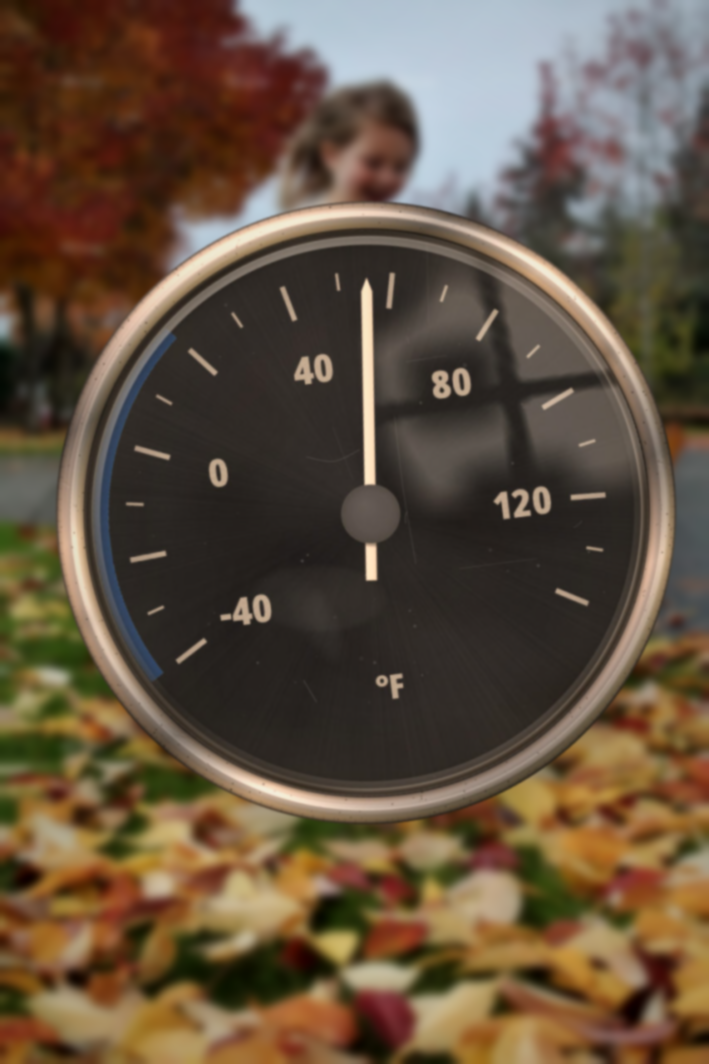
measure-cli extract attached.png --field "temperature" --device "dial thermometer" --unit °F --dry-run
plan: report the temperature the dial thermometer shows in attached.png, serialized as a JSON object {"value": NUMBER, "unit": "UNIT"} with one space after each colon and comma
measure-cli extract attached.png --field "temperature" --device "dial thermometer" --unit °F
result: {"value": 55, "unit": "°F"}
